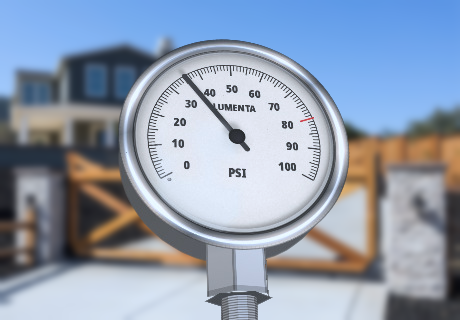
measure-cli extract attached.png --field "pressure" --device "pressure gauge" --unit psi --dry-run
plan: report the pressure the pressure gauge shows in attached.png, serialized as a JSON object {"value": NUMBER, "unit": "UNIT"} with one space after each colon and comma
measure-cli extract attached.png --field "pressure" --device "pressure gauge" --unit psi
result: {"value": 35, "unit": "psi"}
